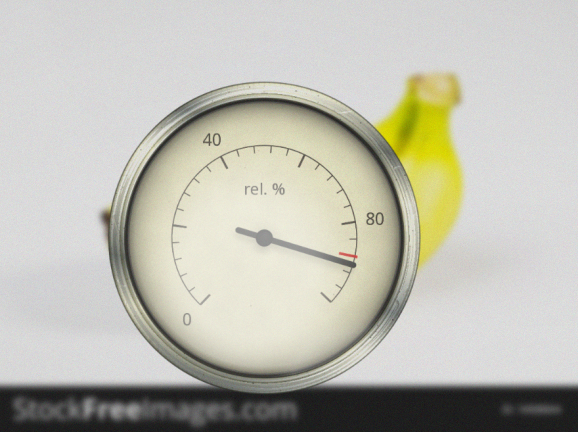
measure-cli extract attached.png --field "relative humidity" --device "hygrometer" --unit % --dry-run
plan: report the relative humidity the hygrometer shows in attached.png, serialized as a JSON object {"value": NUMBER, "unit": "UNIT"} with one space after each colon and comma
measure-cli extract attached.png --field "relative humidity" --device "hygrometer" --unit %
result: {"value": 90, "unit": "%"}
